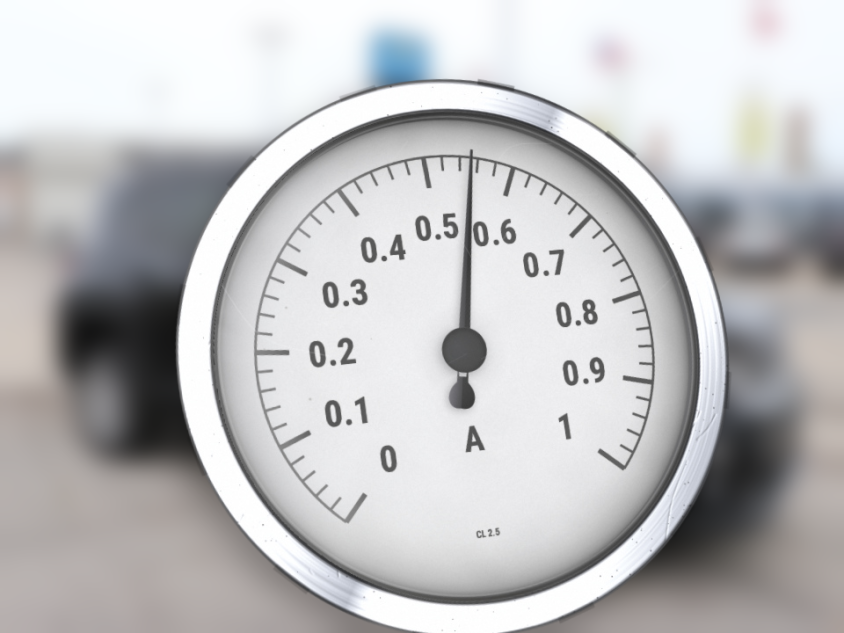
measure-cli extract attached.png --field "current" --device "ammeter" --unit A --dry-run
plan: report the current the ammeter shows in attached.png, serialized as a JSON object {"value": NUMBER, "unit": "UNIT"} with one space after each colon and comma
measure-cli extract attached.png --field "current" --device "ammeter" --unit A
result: {"value": 0.55, "unit": "A"}
